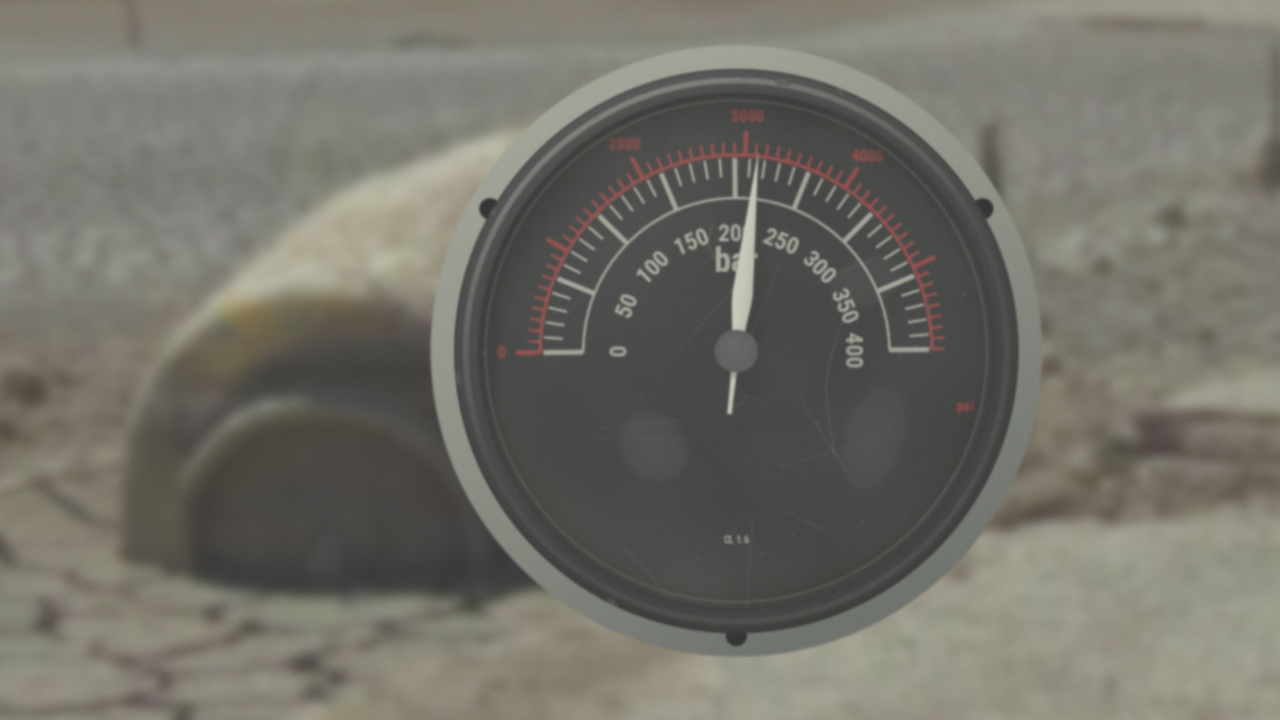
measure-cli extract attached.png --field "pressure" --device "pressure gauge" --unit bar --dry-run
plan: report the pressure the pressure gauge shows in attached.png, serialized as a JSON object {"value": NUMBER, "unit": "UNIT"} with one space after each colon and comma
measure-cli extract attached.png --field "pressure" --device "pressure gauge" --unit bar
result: {"value": 215, "unit": "bar"}
